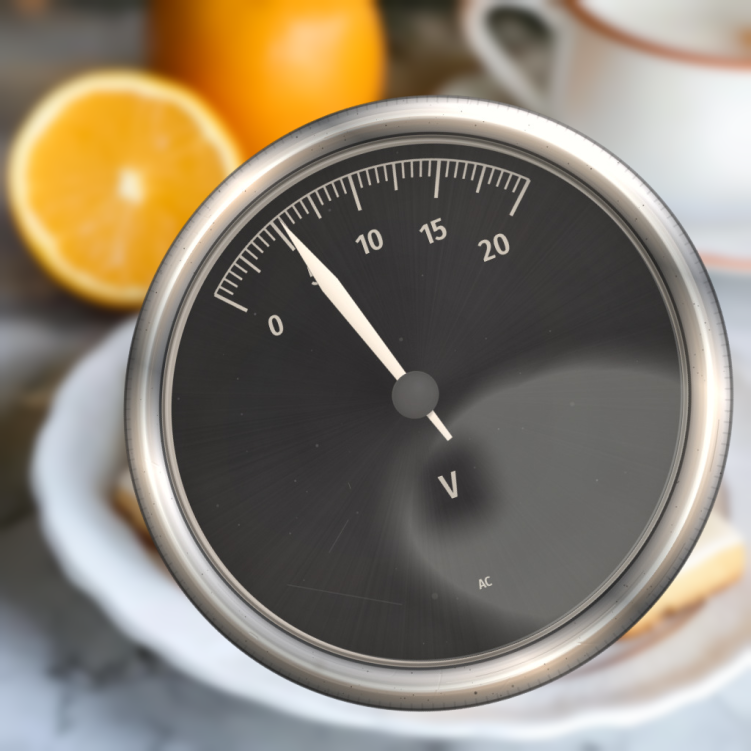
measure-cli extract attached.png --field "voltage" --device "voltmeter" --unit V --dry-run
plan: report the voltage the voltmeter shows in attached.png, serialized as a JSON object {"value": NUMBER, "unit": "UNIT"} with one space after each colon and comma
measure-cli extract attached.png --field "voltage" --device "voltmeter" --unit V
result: {"value": 5.5, "unit": "V"}
